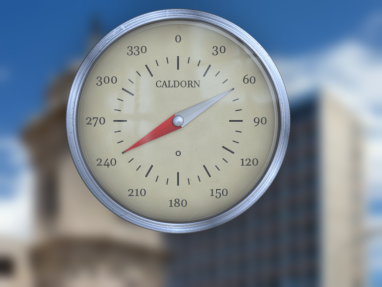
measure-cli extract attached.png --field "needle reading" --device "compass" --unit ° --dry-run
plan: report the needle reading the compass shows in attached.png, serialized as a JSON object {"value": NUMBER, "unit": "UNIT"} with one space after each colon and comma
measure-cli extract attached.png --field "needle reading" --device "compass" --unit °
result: {"value": 240, "unit": "°"}
